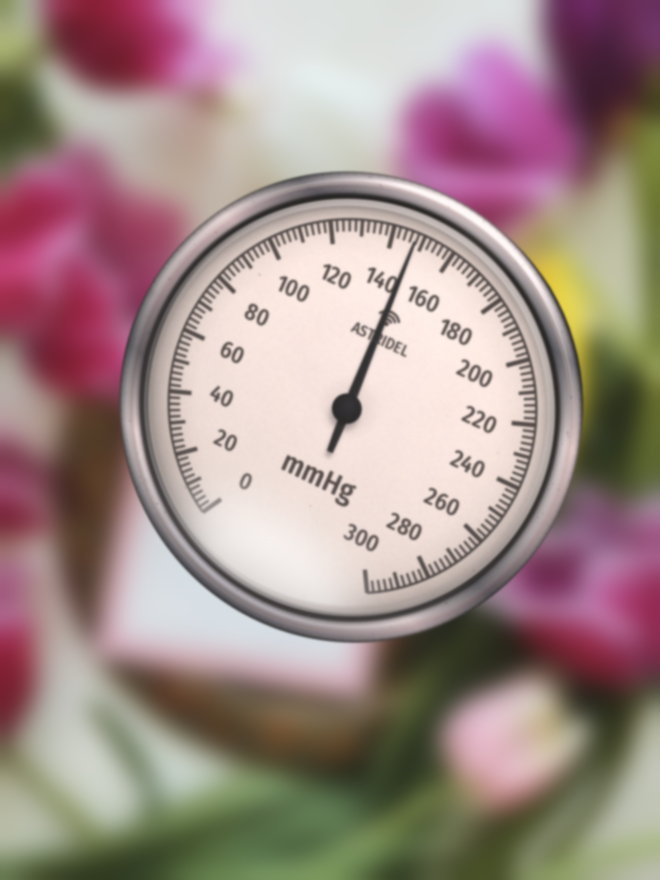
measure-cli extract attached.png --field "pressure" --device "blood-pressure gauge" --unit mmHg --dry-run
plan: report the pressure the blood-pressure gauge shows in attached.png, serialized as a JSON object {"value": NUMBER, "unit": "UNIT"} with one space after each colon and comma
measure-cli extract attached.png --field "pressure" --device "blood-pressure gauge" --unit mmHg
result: {"value": 148, "unit": "mmHg"}
